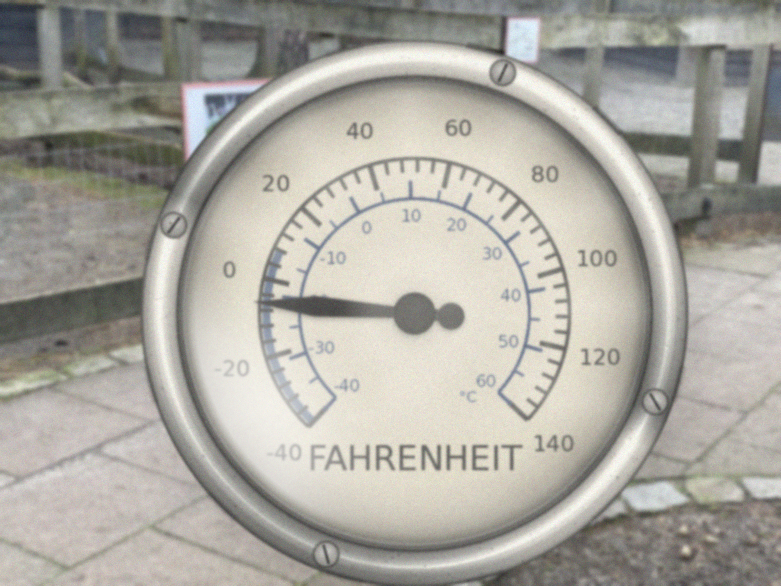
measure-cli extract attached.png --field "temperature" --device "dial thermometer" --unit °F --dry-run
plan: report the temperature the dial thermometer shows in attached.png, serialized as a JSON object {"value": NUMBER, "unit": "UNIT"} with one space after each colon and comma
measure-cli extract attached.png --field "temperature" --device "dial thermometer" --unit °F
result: {"value": -6, "unit": "°F"}
